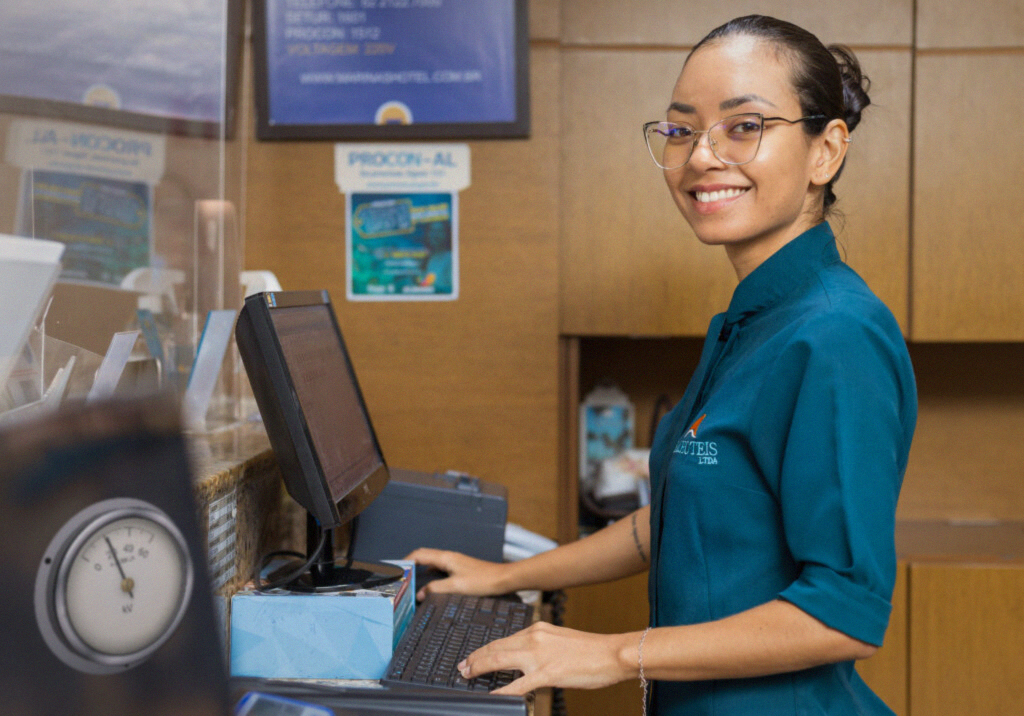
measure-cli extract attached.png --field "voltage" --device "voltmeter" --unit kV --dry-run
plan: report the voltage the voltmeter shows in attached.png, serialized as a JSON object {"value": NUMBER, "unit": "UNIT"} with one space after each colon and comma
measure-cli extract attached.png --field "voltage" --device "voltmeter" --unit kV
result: {"value": 20, "unit": "kV"}
